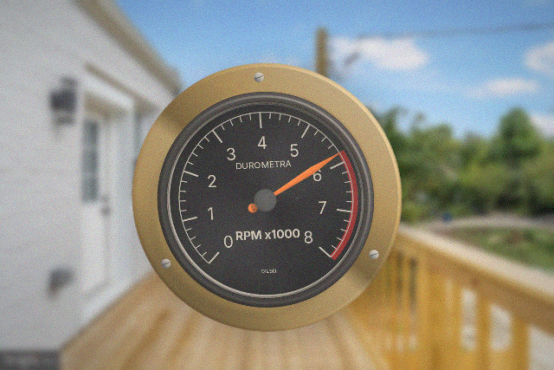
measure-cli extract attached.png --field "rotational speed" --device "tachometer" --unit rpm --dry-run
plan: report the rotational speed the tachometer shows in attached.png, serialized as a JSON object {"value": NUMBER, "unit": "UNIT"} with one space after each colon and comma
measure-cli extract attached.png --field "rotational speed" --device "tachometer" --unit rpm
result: {"value": 5800, "unit": "rpm"}
